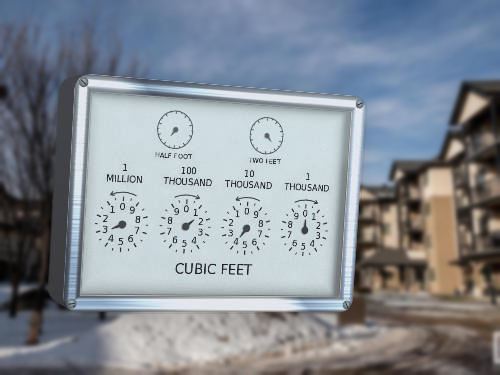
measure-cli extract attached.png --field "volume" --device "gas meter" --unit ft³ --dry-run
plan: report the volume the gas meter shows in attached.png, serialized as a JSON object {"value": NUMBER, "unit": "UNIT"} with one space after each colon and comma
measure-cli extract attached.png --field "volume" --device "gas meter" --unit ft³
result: {"value": 314000, "unit": "ft³"}
